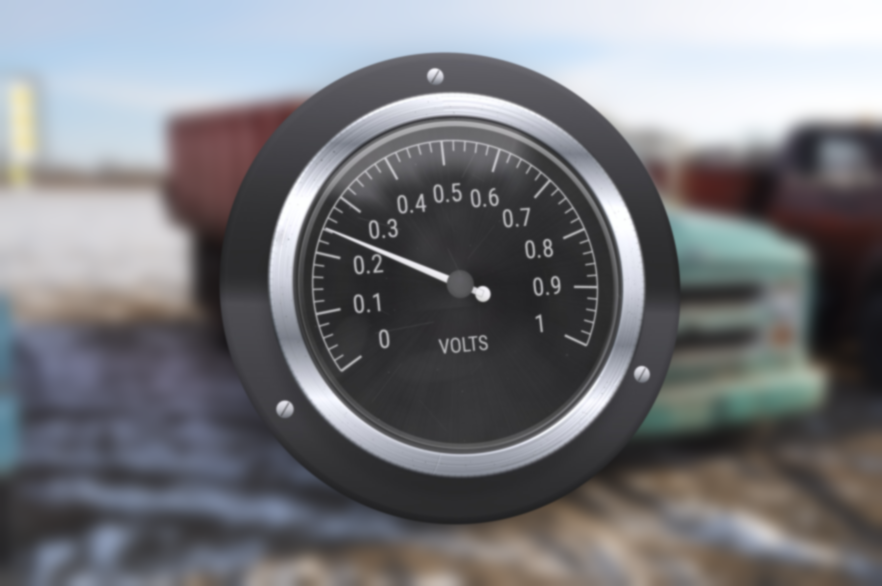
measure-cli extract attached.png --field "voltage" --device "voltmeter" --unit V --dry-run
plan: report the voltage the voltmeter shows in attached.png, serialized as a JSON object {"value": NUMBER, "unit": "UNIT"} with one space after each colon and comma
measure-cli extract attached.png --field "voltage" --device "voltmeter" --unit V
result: {"value": 0.24, "unit": "V"}
